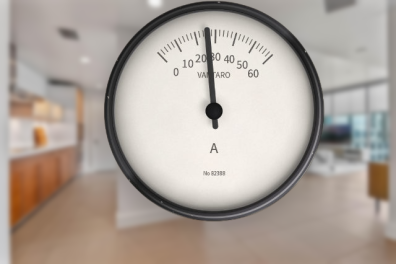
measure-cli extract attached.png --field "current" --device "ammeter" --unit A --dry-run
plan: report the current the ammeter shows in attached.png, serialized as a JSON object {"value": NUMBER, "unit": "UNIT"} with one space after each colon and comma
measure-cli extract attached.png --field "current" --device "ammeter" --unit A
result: {"value": 26, "unit": "A"}
